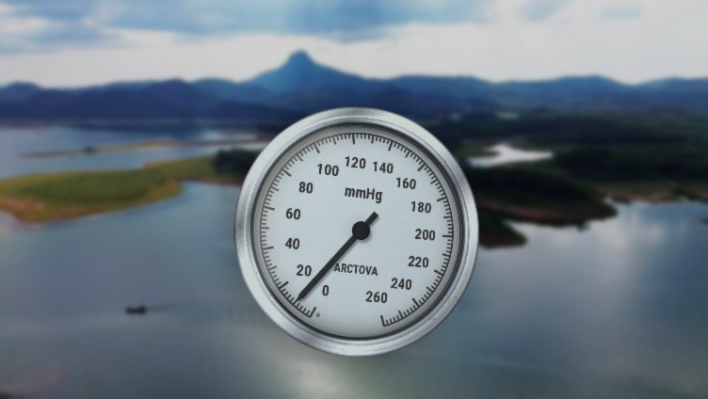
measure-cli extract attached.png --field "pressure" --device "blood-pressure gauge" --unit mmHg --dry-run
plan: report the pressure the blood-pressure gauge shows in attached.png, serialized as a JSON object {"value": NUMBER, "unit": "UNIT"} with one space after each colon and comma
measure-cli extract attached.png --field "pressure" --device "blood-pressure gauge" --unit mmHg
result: {"value": 10, "unit": "mmHg"}
